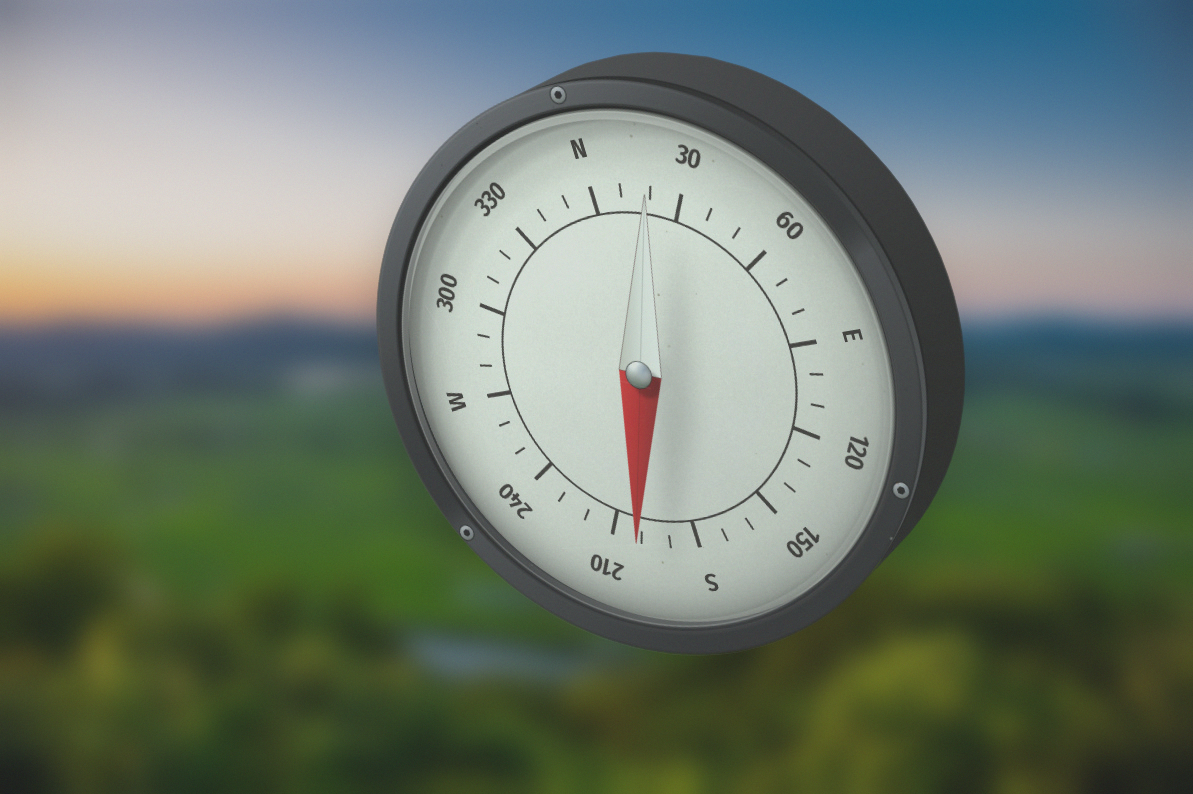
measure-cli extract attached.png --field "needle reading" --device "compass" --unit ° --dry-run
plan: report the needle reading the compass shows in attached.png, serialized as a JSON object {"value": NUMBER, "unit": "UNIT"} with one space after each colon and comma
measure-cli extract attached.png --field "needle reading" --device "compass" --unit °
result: {"value": 200, "unit": "°"}
